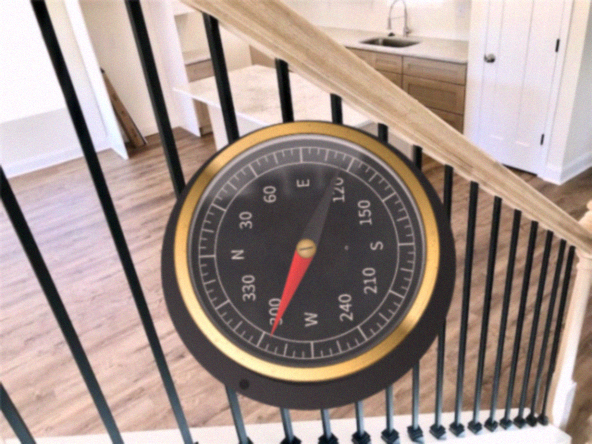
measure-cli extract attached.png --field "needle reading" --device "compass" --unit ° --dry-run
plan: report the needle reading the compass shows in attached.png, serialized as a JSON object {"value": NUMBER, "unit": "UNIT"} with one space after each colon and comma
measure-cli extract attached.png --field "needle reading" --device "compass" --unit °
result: {"value": 295, "unit": "°"}
